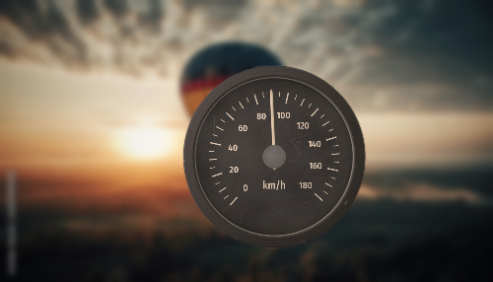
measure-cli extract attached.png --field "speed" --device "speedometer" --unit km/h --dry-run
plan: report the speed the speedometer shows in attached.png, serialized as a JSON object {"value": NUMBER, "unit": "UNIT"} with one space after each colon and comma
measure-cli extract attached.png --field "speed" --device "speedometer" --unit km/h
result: {"value": 90, "unit": "km/h"}
